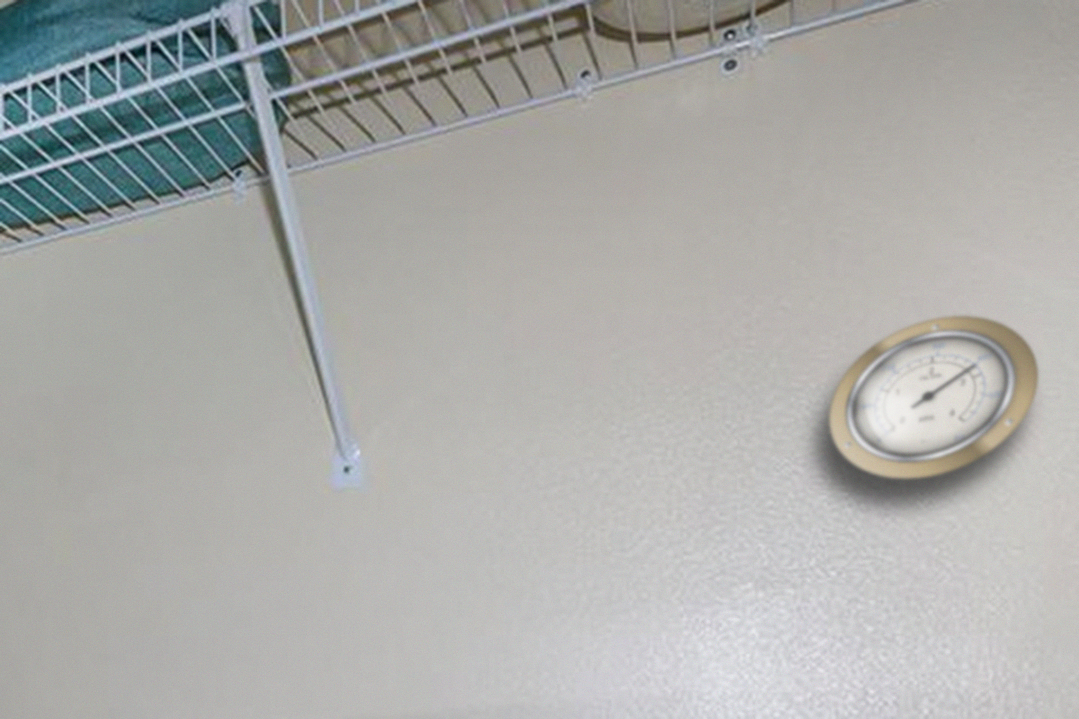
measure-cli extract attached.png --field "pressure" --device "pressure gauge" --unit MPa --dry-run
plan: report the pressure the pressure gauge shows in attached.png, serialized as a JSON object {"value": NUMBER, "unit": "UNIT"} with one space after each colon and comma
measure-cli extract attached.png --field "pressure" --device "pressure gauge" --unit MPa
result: {"value": 2.8, "unit": "MPa"}
